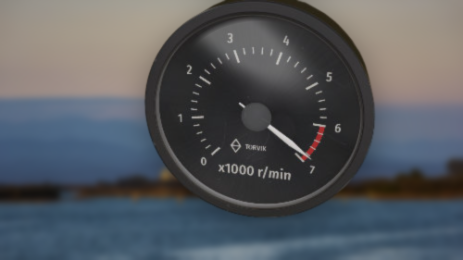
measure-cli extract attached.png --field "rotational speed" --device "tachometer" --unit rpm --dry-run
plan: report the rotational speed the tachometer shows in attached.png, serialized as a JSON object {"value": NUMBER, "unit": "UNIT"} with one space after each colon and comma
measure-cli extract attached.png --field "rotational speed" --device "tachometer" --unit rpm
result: {"value": 6800, "unit": "rpm"}
